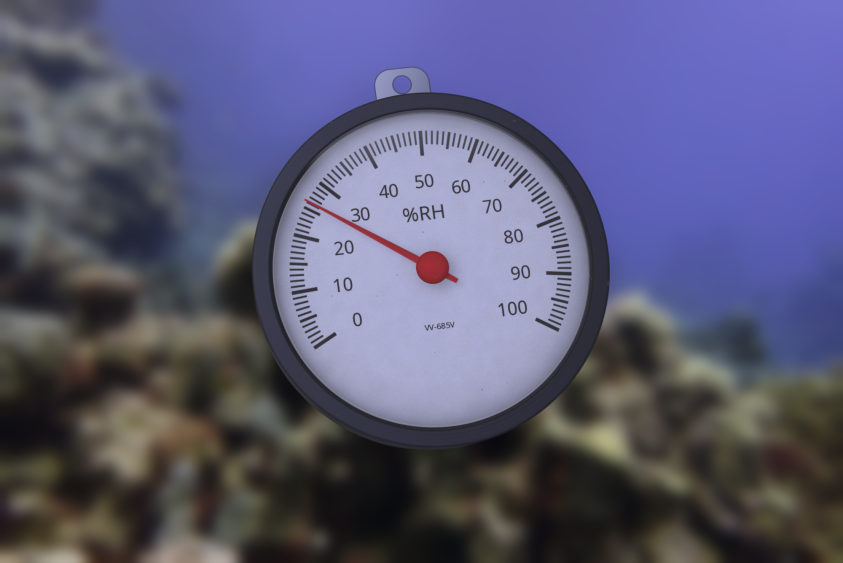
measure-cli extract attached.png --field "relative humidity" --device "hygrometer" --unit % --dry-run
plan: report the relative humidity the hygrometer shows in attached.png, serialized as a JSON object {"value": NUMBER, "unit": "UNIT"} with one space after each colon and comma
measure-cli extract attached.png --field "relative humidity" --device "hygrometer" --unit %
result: {"value": 26, "unit": "%"}
